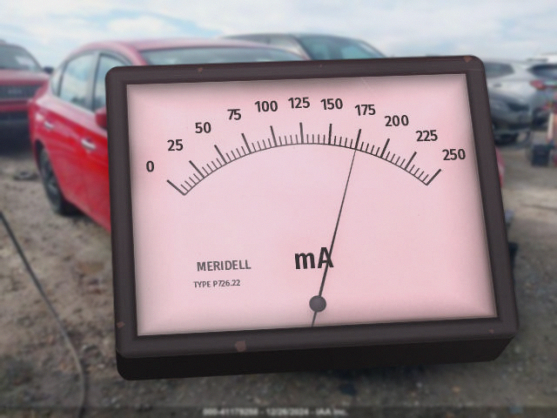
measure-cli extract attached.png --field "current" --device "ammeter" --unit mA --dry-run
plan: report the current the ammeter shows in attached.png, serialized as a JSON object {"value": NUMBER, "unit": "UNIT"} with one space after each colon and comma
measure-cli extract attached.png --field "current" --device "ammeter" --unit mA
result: {"value": 175, "unit": "mA"}
